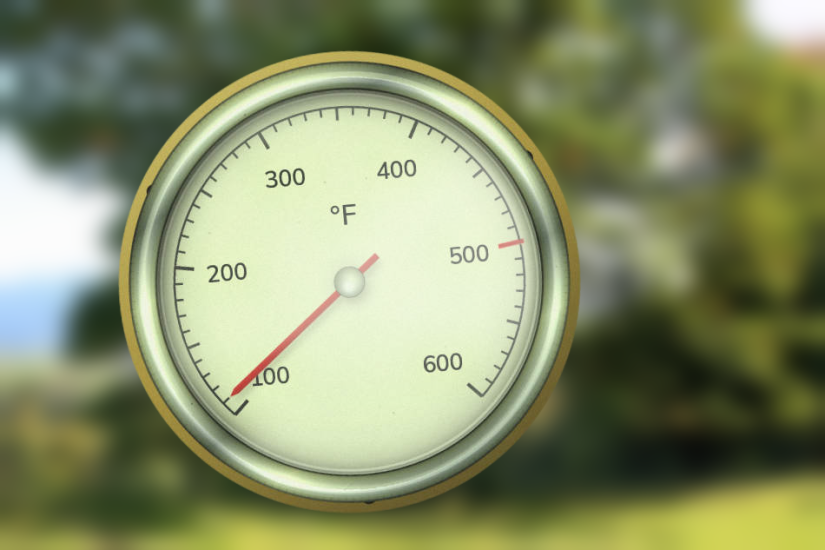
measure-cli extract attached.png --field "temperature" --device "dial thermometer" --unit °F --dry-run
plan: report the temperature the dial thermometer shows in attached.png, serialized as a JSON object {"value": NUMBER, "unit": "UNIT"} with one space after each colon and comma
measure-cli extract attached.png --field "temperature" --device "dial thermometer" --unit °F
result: {"value": 110, "unit": "°F"}
